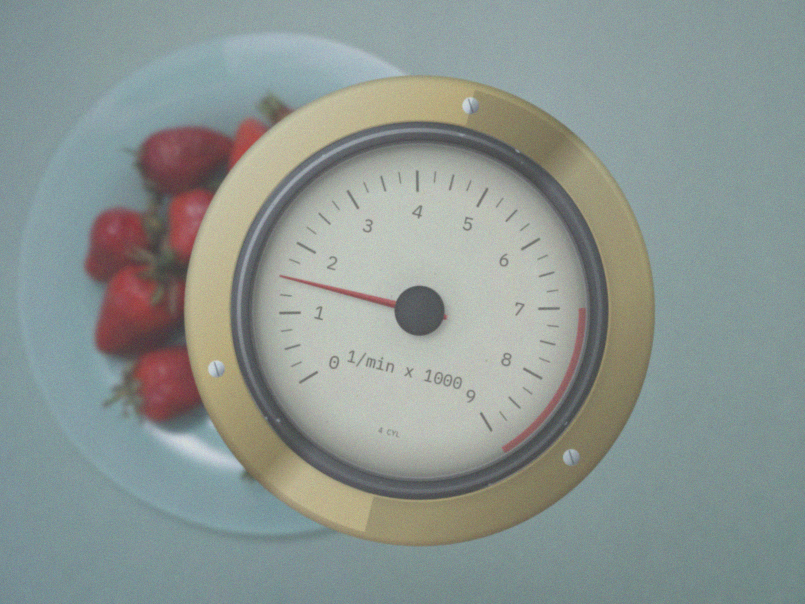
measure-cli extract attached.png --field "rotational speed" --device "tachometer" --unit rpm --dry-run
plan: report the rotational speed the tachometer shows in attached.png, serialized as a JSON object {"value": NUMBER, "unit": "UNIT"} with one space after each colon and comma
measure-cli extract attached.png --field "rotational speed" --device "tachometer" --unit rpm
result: {"value": 1500, "unit": "rpm"}
